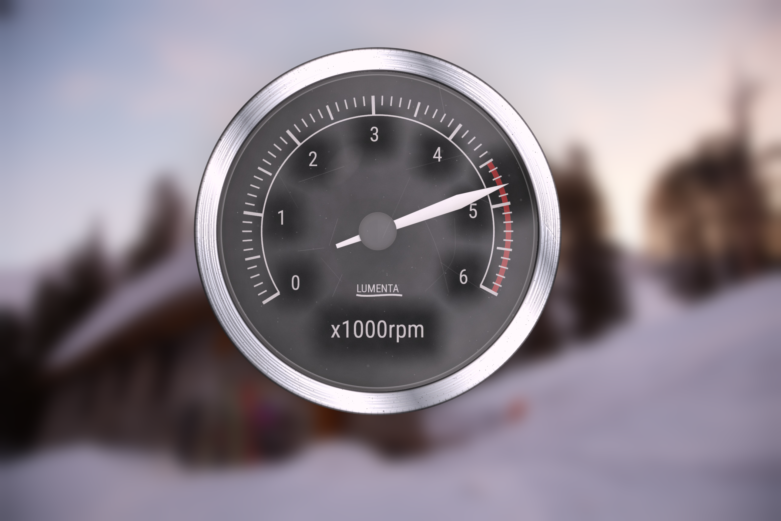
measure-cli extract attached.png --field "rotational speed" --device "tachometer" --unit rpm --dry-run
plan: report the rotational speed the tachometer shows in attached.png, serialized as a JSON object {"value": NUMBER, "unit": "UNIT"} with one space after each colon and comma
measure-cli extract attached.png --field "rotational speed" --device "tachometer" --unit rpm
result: {"value": 4800, "unit": "rpm"}
